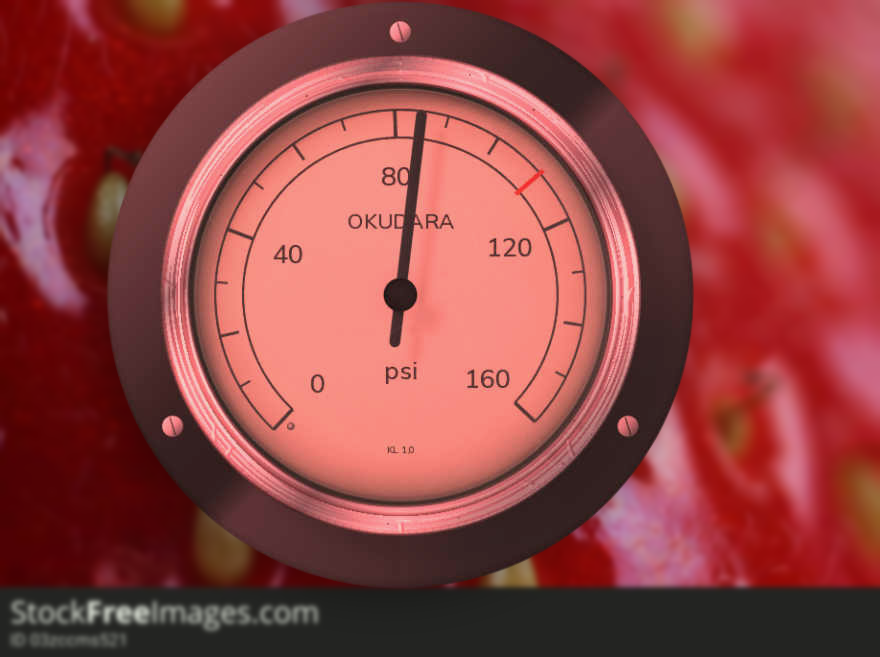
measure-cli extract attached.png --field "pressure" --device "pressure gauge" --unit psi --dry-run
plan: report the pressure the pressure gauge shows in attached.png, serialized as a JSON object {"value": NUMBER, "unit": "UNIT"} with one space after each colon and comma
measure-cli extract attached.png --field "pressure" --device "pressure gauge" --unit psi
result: {"value": 85, "unit": "psi"}
